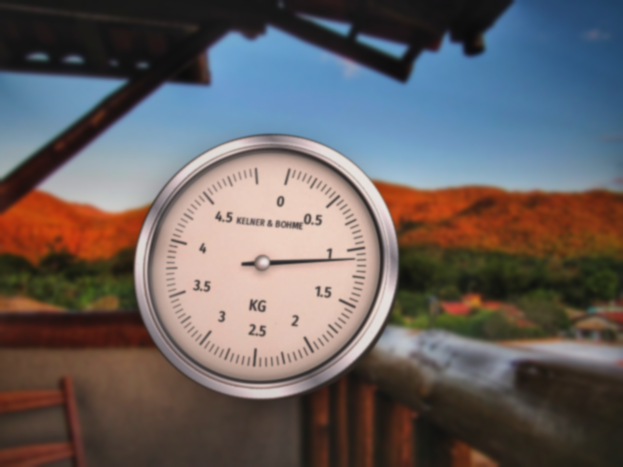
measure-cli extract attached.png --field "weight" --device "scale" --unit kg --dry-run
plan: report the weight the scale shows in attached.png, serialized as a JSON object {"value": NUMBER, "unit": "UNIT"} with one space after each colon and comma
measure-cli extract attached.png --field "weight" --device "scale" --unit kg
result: {"value": 1.1, "unit": "kg"}
